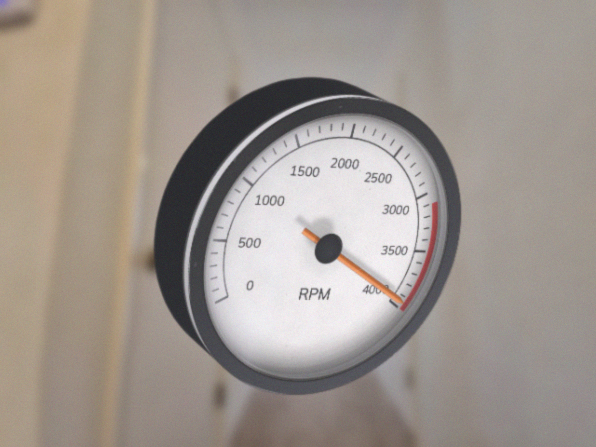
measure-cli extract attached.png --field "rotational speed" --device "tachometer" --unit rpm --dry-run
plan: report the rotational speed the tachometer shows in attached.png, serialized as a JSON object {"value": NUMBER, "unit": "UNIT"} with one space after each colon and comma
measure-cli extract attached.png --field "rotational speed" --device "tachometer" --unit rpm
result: {"value": 3950, "unit": "rpm"}
